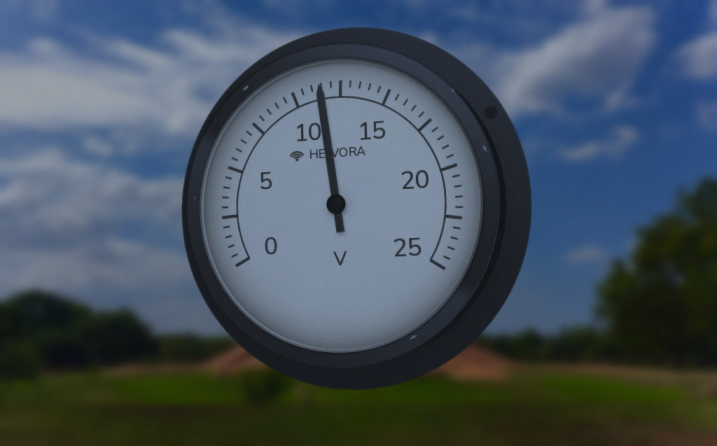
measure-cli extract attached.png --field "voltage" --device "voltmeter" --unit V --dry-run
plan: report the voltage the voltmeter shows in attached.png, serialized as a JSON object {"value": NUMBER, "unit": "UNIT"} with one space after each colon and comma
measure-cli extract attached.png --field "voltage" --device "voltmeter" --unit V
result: {"value": 11.5, "unit": "V"}
